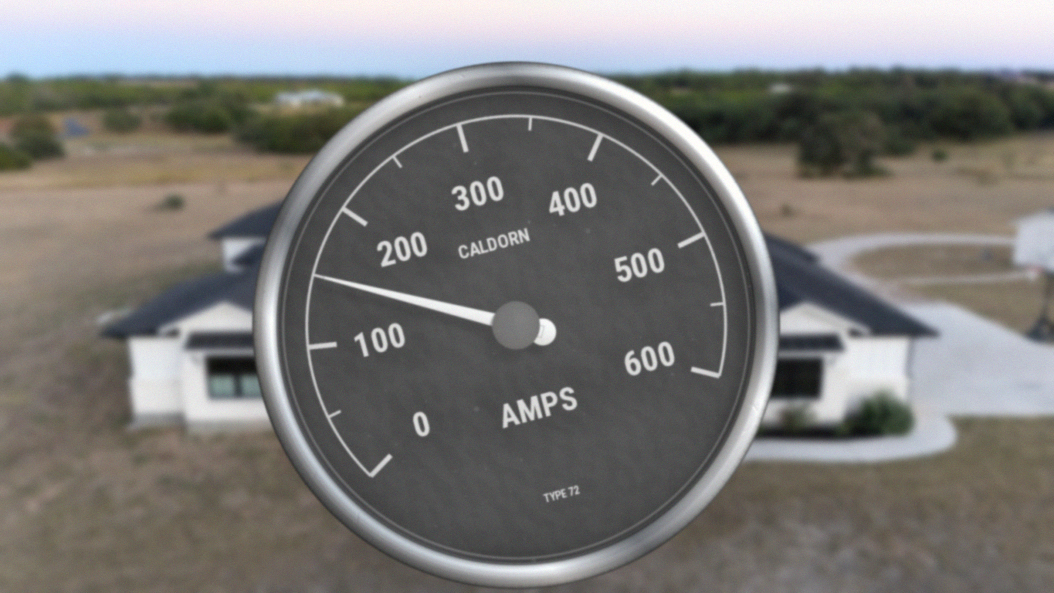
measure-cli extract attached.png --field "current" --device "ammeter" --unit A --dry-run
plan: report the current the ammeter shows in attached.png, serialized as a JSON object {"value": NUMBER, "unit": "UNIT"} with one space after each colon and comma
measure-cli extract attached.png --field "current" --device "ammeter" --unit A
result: {"value": 150, "unit": "A"}
